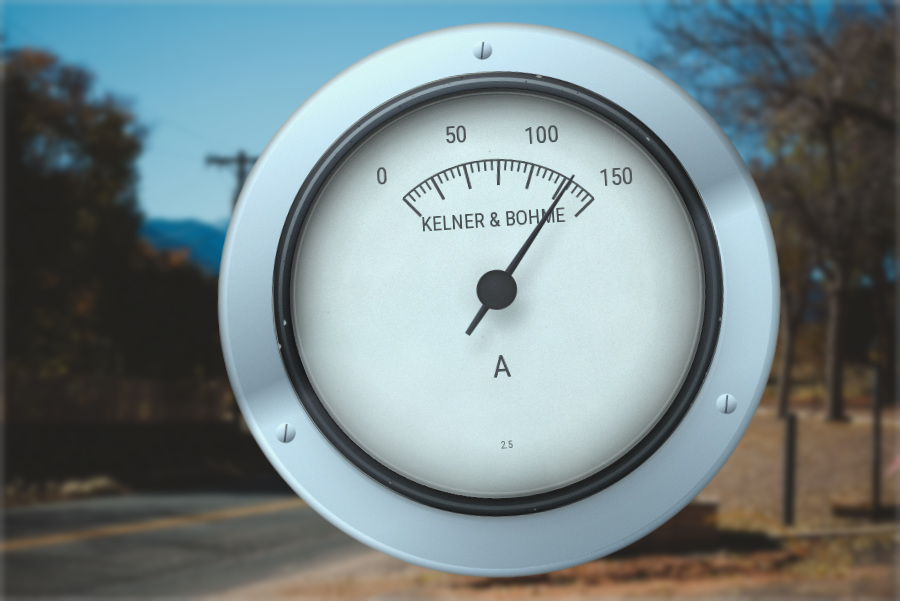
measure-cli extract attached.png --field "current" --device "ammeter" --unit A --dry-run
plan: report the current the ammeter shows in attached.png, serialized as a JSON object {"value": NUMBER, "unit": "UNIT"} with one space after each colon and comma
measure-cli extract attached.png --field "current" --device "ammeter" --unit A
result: {"value": 130, "unit": "A"}
